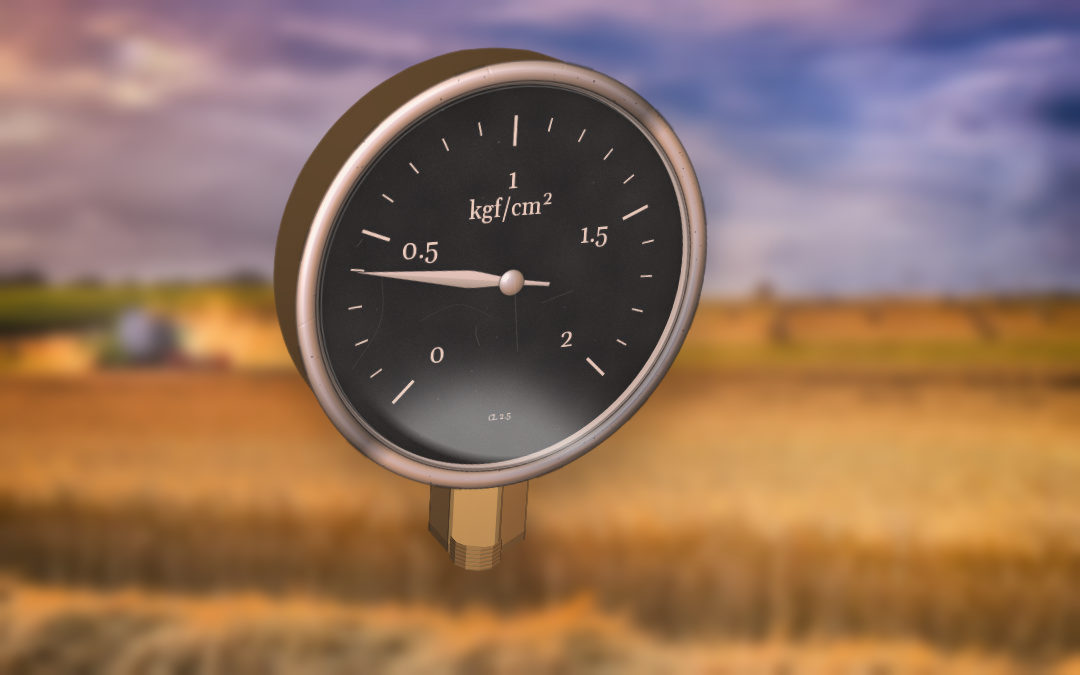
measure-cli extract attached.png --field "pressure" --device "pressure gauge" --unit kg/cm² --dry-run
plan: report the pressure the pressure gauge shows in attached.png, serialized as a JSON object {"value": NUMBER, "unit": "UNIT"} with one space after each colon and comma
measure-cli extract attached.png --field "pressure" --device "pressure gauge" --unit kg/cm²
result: {"value": 0.4, "unit": "kg/cm²"}
